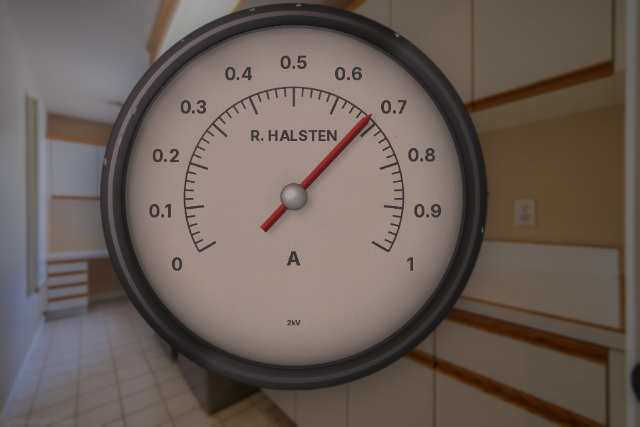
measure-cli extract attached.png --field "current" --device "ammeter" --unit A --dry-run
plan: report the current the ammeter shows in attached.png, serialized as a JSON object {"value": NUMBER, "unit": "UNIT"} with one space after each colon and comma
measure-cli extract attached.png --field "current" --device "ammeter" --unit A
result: {"value": 0.68, "unit": "A"}
